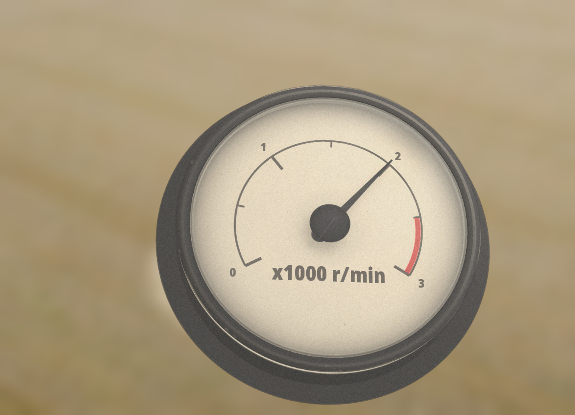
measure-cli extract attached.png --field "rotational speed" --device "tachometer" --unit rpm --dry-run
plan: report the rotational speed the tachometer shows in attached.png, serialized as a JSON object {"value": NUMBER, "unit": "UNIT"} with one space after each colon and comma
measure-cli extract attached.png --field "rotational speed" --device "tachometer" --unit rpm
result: {"value": 2000, "unit": "rpm"}
